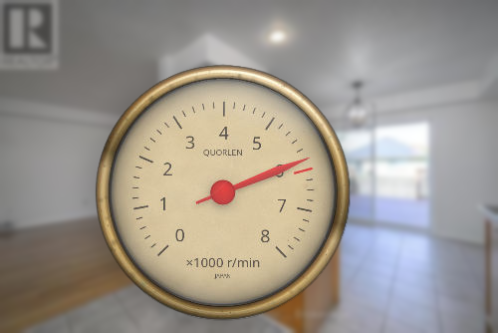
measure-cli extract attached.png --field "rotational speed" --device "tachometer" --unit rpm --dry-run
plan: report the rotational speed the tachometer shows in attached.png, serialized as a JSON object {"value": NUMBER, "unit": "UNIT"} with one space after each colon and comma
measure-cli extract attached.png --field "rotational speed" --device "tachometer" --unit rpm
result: {"value": 6000, "unit": "rpm"}
